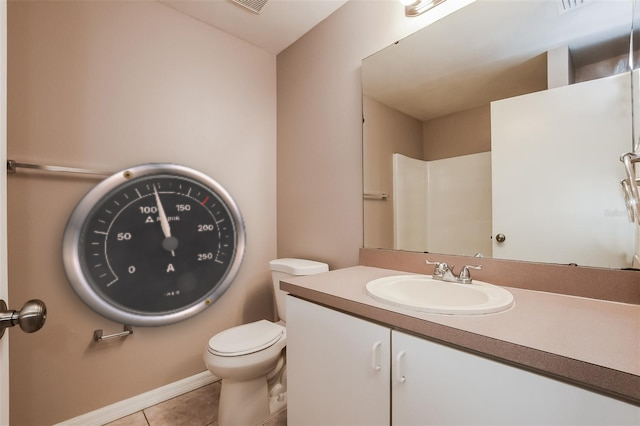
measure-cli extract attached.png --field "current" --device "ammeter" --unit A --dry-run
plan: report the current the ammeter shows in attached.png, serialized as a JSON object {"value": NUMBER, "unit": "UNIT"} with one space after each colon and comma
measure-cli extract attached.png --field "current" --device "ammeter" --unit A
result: {"value": 115, "unit": "A"}
